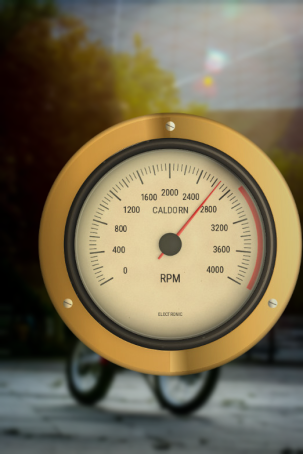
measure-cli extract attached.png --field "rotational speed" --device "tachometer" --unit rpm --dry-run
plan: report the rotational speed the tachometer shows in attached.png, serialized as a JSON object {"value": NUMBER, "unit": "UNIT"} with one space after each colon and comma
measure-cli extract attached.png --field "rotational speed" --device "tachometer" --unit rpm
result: {"value": 2650, "unit": "rpm"}
